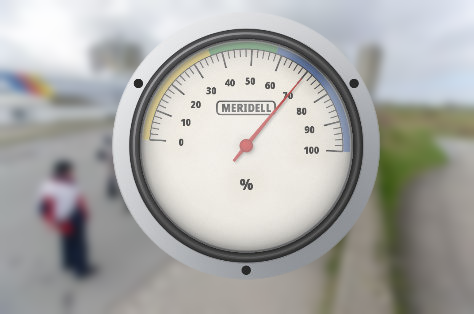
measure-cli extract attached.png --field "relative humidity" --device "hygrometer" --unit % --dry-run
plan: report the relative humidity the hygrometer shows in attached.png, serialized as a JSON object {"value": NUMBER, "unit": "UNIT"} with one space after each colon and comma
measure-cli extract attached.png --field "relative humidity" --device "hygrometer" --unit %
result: {"value": 70, "unit": "%"}
